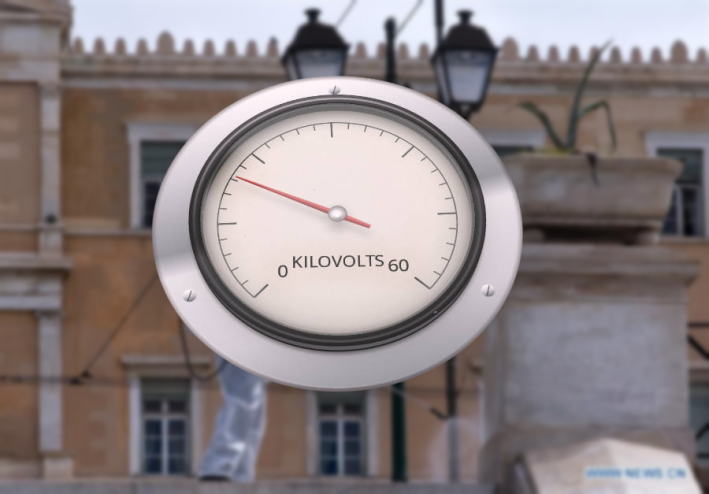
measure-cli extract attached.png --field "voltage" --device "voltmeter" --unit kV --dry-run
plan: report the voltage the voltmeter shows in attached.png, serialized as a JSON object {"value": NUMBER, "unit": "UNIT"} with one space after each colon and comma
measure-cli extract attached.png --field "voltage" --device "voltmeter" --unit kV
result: {"value": 16, "unit": "kV"}
